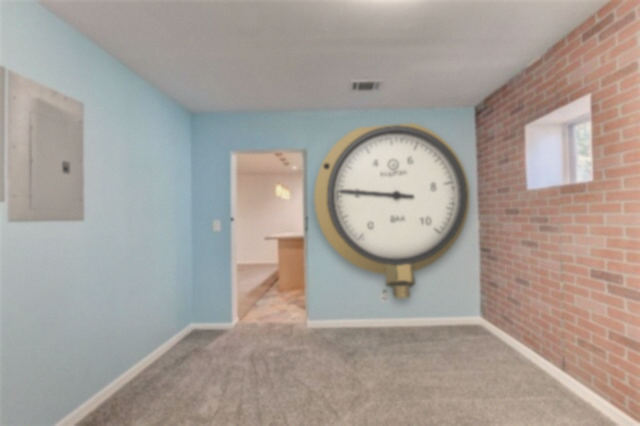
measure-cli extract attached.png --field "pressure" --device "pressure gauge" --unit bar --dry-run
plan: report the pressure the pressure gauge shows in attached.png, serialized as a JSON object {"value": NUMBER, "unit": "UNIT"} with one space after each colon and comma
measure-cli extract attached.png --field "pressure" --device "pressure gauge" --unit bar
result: {"value": 2, "unit": "bar"}
